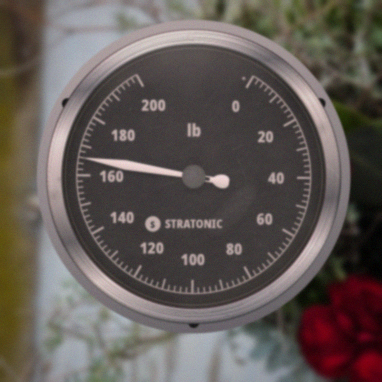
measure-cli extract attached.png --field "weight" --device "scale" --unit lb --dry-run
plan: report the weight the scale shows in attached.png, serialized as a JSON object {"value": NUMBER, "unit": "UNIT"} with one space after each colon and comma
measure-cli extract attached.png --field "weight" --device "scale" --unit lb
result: {"value": 166, "unit": "lb"}
